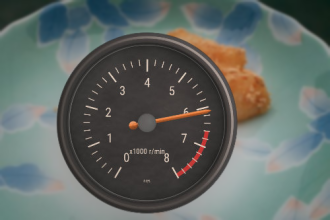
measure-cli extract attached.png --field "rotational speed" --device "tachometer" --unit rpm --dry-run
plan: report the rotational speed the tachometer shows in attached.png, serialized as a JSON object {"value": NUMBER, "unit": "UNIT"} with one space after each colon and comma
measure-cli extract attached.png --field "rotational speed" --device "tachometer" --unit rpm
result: {"value": 6100, "unit": "rpm"}
